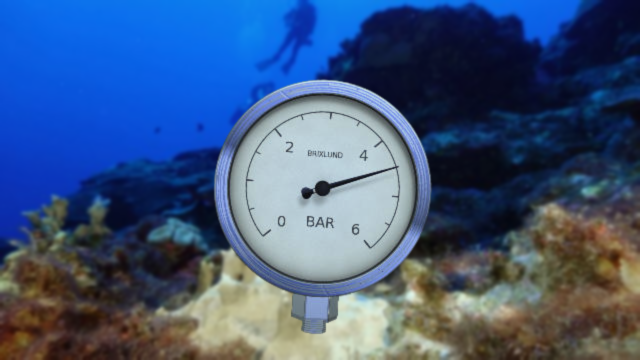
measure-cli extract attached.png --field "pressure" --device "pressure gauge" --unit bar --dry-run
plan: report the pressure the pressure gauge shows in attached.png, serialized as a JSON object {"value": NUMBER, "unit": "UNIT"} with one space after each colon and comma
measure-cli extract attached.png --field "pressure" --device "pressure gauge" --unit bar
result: {"value": 4.5, "unit": "bar"}
